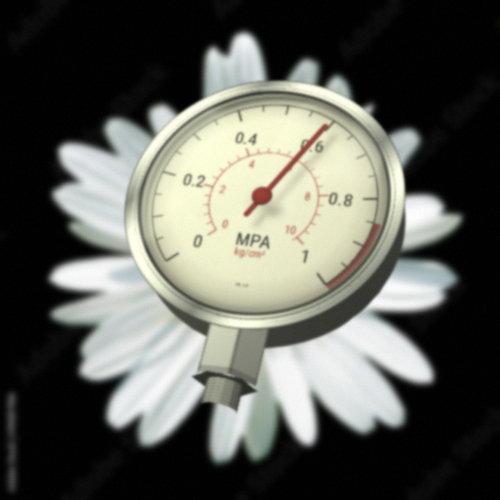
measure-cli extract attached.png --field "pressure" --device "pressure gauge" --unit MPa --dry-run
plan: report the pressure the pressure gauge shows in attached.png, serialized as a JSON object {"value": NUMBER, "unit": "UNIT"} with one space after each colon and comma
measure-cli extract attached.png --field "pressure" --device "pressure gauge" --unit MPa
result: {"value": 0.6, "unit": "MPa"}
